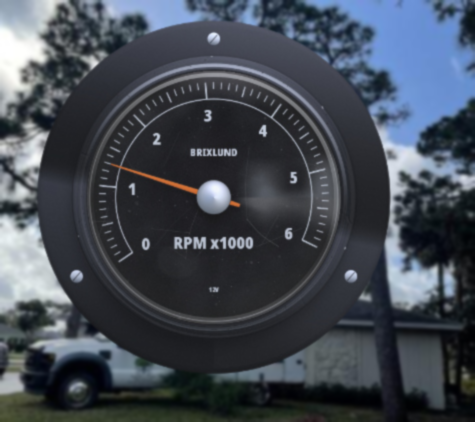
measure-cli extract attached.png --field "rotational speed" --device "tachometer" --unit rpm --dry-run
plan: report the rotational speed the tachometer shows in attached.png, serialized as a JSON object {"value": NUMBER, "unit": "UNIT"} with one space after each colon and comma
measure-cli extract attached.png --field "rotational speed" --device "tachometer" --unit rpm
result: {"value": 1300, "unit": "rpm"}
